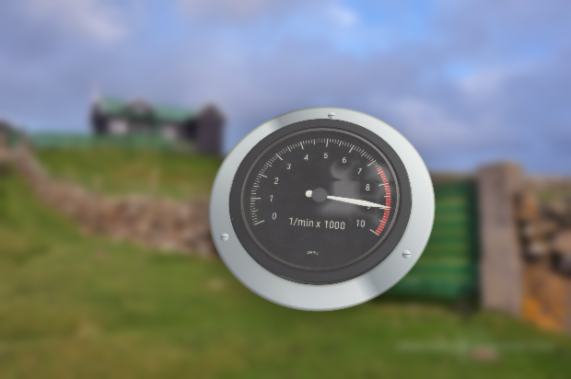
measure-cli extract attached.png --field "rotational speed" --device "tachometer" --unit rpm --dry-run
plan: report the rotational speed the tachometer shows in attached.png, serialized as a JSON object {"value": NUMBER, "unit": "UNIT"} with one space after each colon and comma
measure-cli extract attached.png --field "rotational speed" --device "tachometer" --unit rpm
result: {"value": 9000, "unit": "rpm"}
